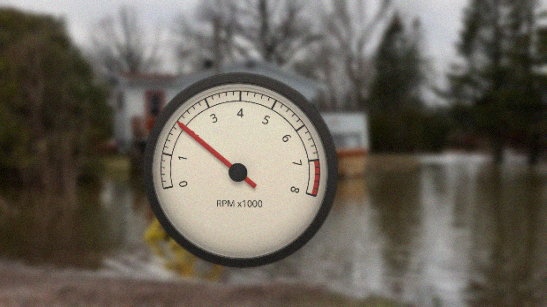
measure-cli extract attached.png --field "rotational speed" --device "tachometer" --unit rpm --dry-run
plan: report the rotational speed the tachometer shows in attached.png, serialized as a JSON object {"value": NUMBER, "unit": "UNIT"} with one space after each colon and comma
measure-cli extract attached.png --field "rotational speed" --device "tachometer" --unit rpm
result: {"value": 2000, "unit": "rpm"}
